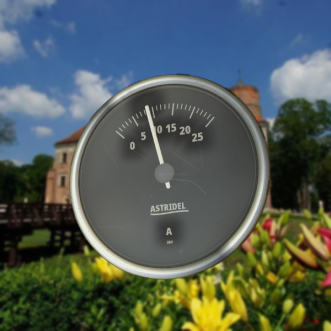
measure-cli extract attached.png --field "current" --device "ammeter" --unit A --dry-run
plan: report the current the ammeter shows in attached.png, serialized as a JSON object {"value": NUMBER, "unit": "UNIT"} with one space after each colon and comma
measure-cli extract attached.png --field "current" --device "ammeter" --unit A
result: {"value": 9, "unit": "A"}
